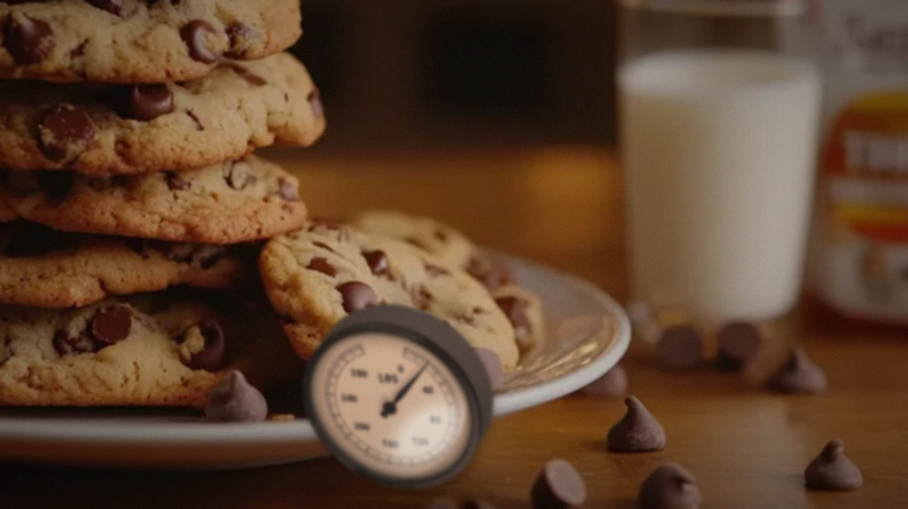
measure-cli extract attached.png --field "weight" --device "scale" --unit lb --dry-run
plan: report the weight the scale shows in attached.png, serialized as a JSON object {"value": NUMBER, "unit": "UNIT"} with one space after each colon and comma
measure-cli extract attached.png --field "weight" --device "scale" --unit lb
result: {"value": 20, "unit": "lb"}
